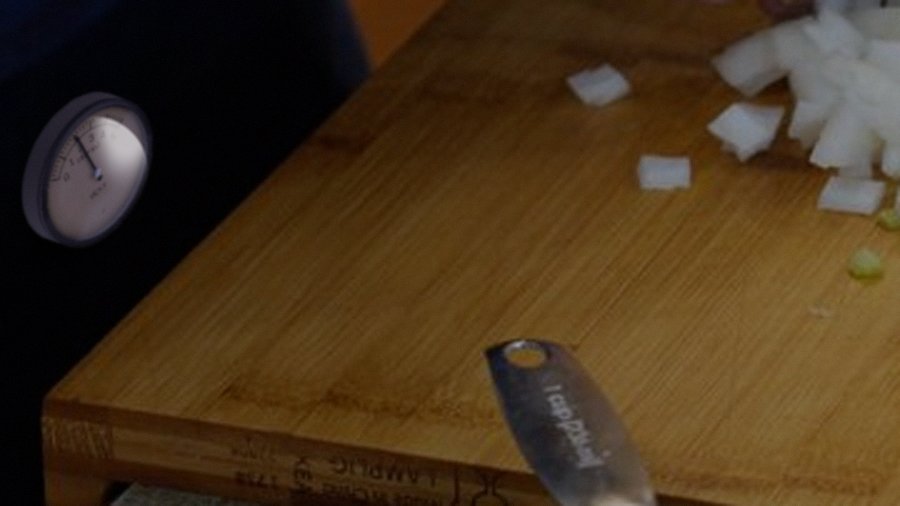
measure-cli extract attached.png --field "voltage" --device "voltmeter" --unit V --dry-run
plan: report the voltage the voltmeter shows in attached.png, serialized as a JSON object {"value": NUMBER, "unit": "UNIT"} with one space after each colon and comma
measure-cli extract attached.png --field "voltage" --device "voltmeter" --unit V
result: {"value": 2, "unit": "V"}
